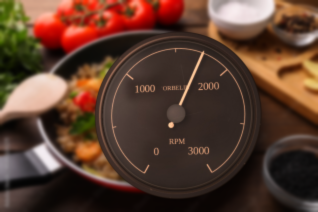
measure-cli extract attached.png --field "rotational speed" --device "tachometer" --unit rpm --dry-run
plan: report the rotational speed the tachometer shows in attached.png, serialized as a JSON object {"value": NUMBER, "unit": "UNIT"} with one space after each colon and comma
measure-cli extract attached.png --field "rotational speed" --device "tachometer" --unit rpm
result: {"value": 1750, "unit": "rpm"}
